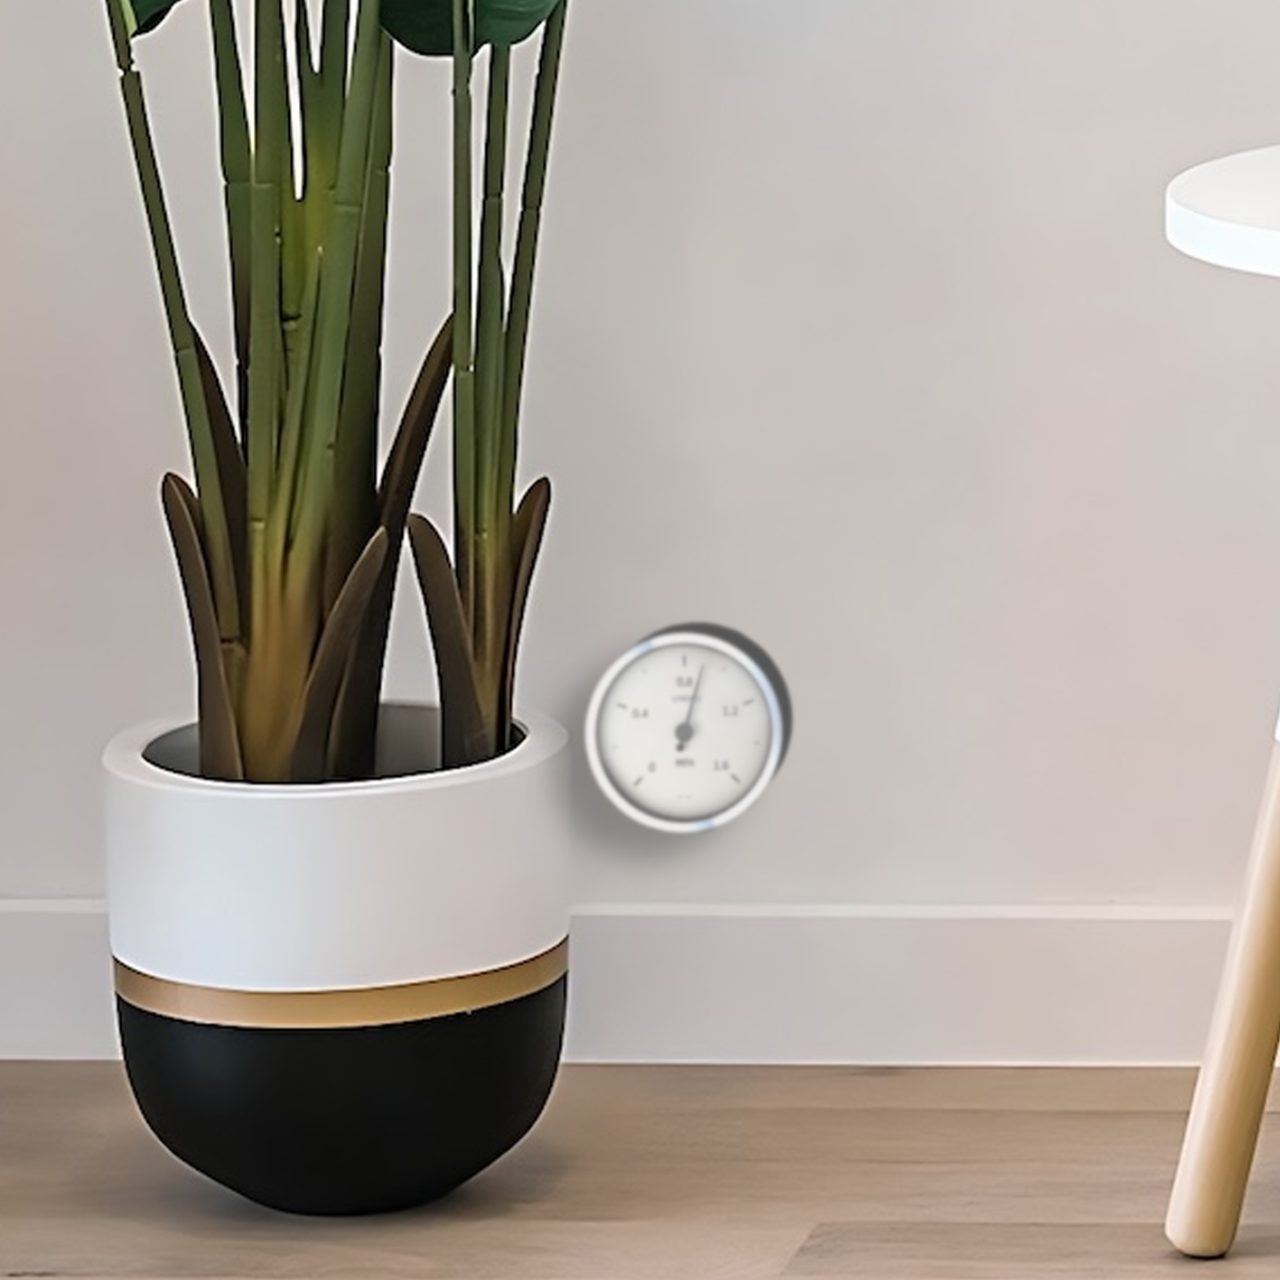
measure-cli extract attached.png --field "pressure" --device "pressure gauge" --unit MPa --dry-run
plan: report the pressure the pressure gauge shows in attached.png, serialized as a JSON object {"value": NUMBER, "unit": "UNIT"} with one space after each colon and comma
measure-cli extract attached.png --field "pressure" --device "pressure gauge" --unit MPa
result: {"value": 0.9, "unit": "MPa"}
